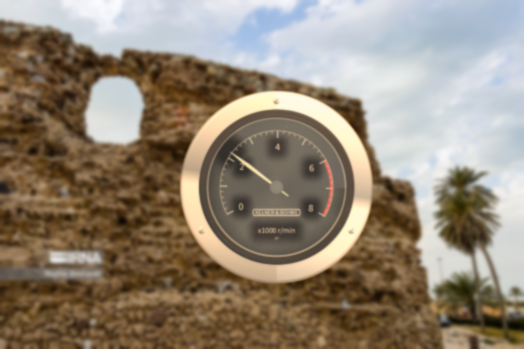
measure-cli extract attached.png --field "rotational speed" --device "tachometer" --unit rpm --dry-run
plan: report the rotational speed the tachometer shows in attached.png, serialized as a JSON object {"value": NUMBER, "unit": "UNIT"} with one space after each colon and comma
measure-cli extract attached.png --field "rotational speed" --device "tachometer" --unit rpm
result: {"value": 2200, "unit": "rpm"}
